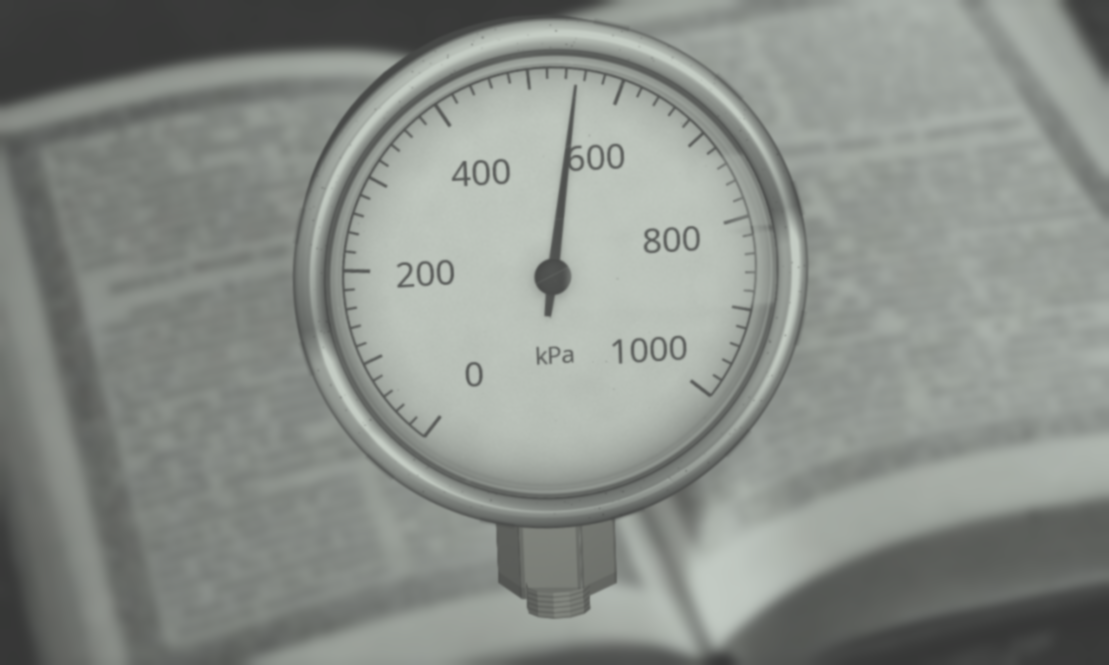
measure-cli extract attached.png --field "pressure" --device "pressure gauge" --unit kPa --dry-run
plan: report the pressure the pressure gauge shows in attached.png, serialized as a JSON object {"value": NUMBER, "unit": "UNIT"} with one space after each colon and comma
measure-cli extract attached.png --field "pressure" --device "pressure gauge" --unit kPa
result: {"value": 550, "unit": "kPa"}
